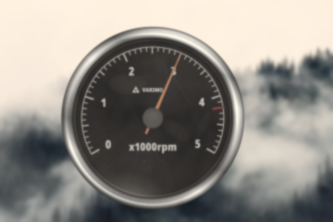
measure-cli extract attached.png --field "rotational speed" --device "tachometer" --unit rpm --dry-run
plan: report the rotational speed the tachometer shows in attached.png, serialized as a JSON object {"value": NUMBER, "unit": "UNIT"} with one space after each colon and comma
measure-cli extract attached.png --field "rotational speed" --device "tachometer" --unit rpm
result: {"value": 3000, "unit": "rpm"}
